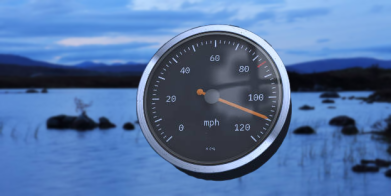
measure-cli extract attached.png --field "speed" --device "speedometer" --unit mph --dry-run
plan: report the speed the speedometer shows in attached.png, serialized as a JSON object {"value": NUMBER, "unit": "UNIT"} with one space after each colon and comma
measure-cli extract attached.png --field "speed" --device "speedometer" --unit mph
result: {"value": 110, "unit": "mph"}
